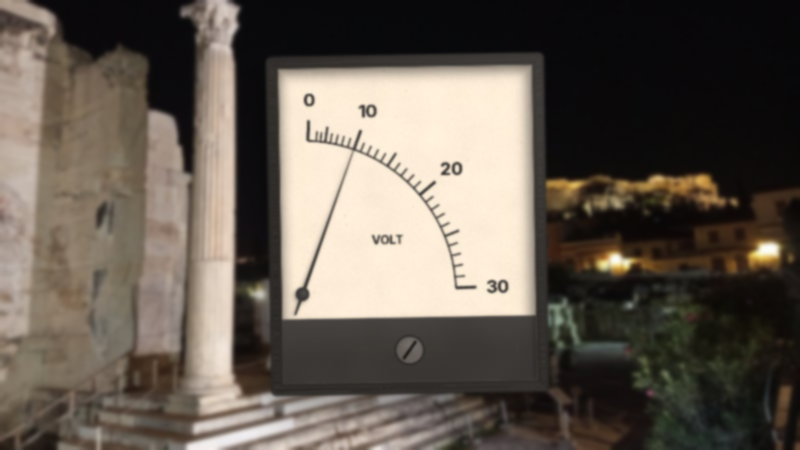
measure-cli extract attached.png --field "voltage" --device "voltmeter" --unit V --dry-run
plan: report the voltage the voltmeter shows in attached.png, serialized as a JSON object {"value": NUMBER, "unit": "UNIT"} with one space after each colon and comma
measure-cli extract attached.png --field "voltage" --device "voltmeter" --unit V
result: {"value": 10, "unit": "V"}
